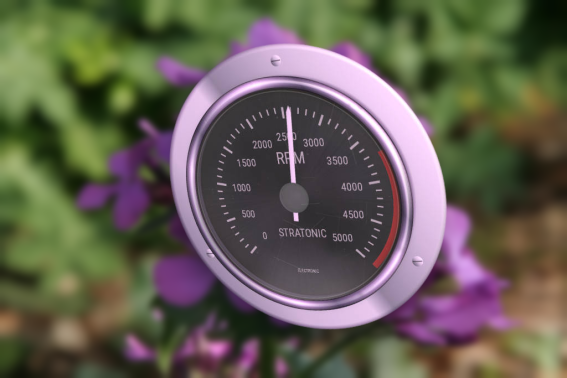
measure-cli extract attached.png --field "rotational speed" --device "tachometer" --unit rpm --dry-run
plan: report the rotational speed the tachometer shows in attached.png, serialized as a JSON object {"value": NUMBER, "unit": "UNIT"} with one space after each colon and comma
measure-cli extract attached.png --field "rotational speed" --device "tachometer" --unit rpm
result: {"value": 2600, "unit": "rpm"}
